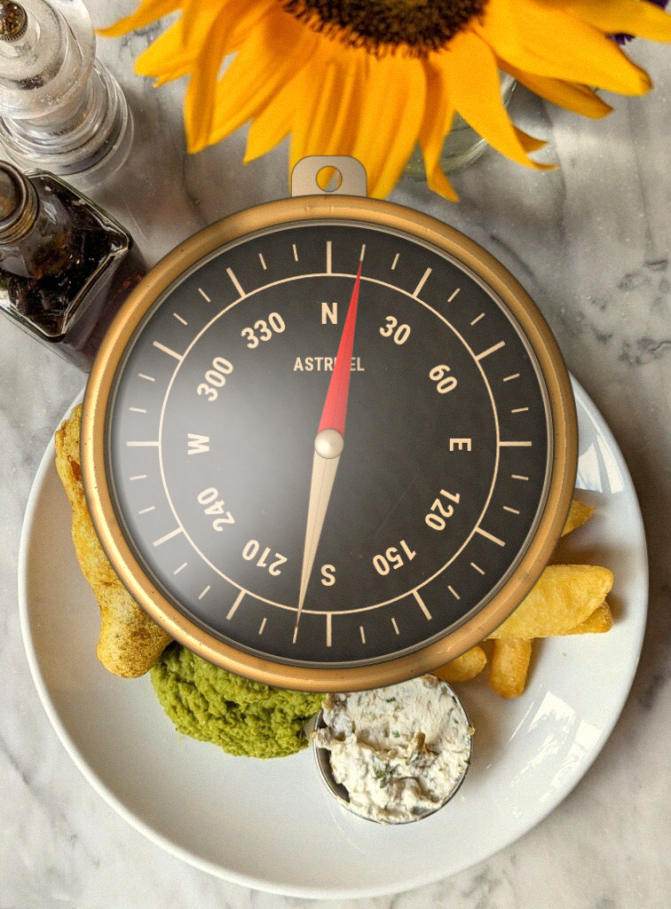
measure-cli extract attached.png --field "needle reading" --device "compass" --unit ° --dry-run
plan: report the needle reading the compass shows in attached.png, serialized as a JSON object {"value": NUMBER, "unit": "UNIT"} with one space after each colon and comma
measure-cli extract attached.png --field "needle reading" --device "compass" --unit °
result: {"value": 10, "unit": "°"}
